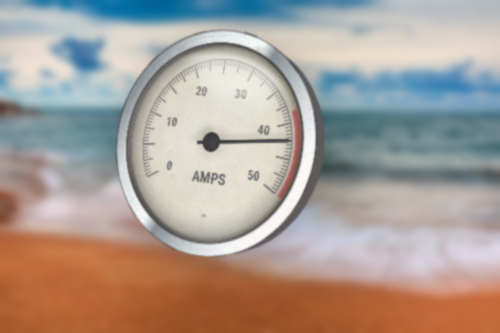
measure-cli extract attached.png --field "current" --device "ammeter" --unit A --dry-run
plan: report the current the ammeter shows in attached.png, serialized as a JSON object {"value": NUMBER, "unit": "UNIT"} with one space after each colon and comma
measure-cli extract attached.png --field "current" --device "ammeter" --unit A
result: {"value": 42.5, "unit": "A"}
